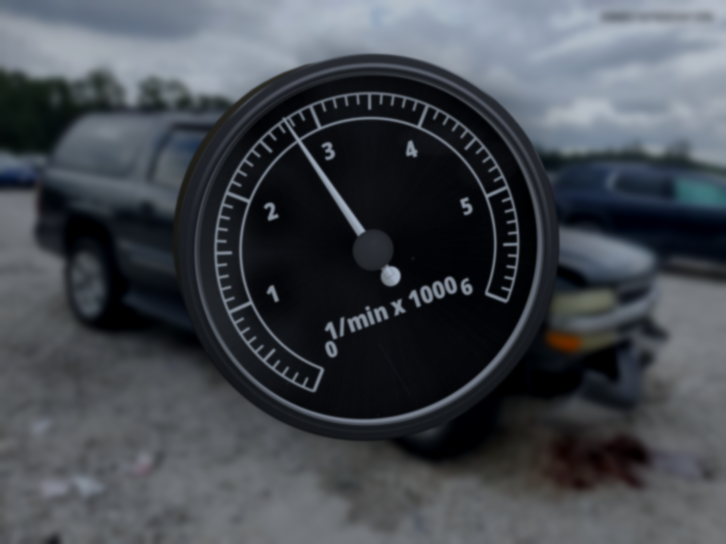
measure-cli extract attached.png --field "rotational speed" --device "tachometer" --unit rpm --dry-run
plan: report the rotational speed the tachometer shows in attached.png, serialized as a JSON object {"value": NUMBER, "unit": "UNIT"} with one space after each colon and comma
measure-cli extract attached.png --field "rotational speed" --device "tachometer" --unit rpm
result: {"value": 2750, "unit": "rpm"}
